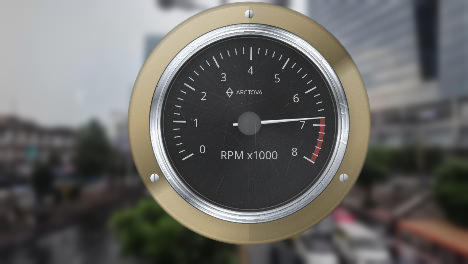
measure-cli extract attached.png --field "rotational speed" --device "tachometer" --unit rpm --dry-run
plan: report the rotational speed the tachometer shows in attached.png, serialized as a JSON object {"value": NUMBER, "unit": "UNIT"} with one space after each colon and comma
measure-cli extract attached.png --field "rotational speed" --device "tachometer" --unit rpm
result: {"value": 6800, "unit": "rpm"}
